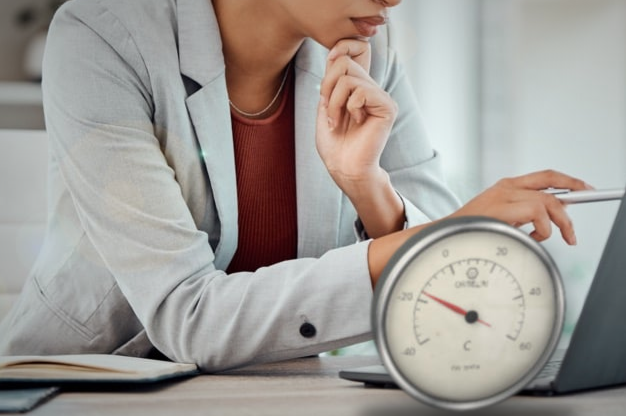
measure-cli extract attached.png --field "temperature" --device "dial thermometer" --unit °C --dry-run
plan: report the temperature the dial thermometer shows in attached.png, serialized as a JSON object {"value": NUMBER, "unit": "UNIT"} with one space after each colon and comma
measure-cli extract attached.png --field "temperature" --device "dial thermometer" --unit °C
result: {"value": -16, "unit": "°C"}
